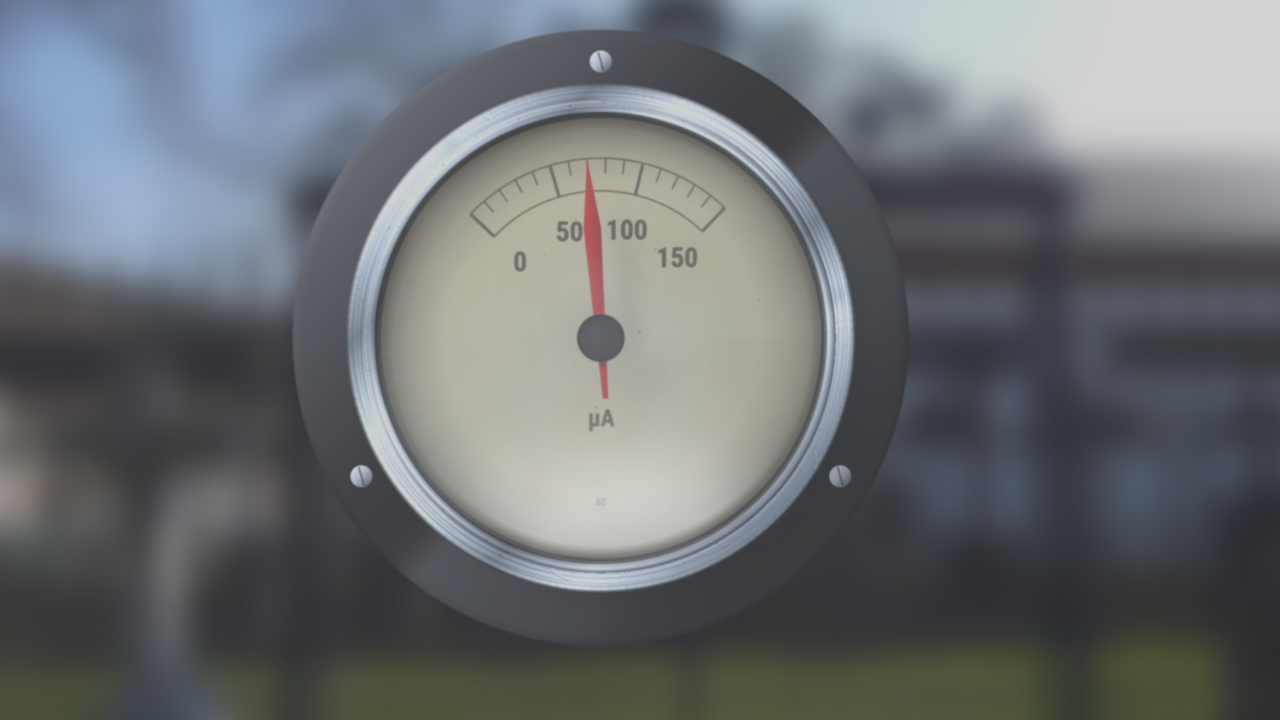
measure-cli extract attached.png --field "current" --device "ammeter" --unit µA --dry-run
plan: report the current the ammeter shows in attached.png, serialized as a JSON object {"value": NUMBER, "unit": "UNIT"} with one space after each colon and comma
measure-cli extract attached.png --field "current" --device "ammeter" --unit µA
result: {"value": 70, "unit": "µA"}
